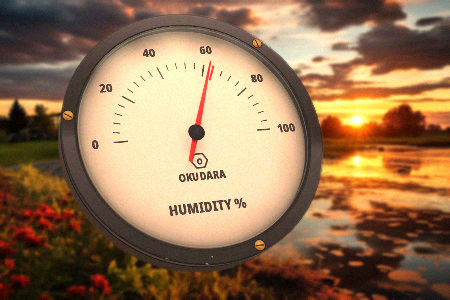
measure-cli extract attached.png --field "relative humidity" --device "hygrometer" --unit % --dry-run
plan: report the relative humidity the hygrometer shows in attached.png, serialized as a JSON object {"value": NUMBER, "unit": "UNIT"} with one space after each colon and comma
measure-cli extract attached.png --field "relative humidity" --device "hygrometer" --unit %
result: {"value": 62, "unit": "%"}
